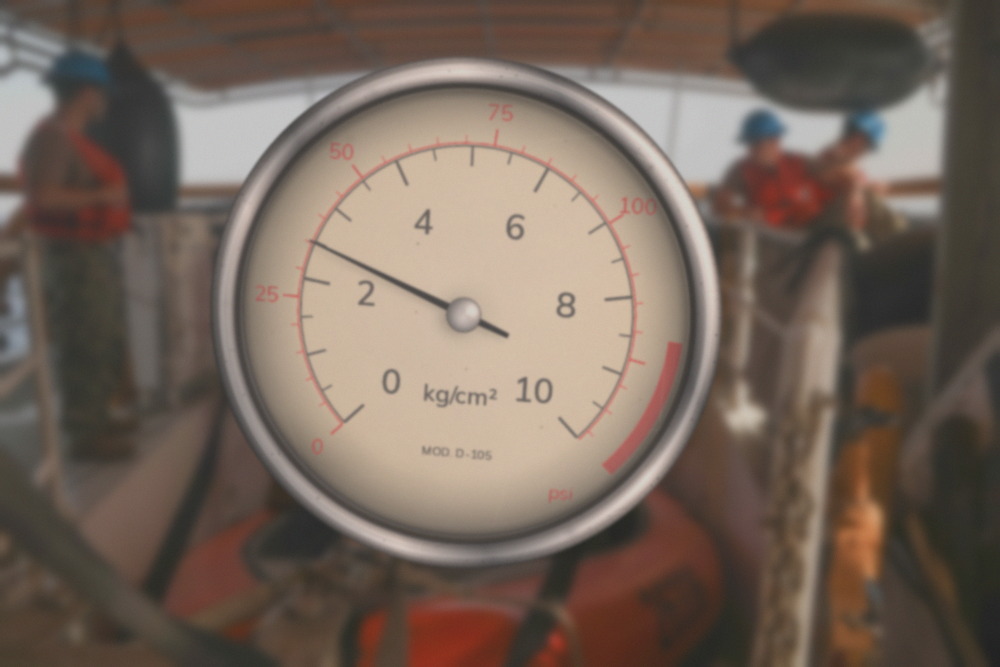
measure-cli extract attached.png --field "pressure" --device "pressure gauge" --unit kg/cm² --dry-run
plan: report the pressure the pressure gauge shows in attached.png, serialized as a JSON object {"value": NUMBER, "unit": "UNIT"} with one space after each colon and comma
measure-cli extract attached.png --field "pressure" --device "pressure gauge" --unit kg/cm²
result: {"value": 2.5, "unit": "kg/cm²"}
